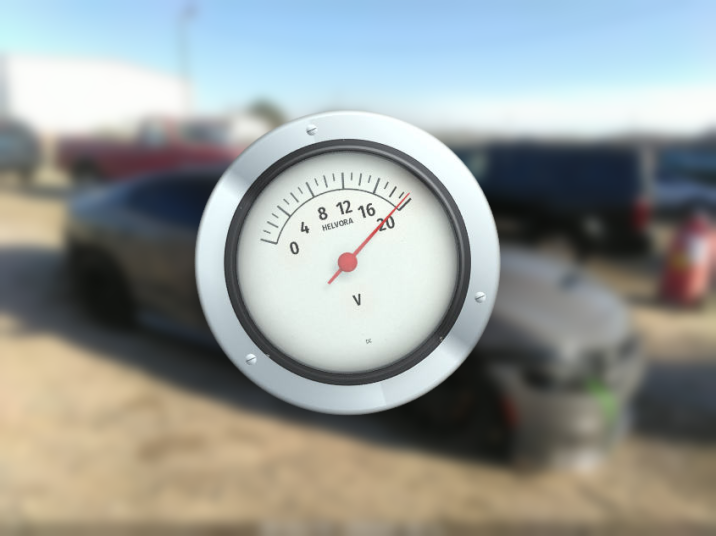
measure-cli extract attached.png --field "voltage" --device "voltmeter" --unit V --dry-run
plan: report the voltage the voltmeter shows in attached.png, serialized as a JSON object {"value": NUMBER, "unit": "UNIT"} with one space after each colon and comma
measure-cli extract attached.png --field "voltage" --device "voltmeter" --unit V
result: {"value": 19.5, "unit": "V"}
